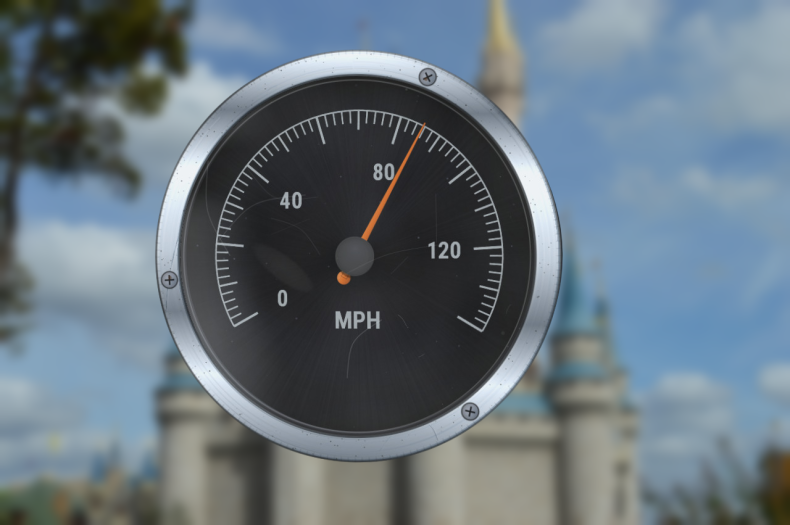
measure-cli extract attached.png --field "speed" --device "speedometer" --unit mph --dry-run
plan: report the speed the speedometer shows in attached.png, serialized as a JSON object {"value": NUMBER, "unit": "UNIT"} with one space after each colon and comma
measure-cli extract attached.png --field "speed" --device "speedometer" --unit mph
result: {"value": 86, "unit": "mph"}
